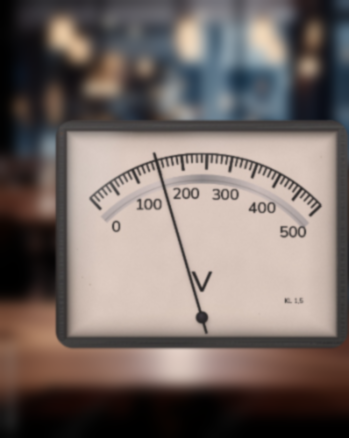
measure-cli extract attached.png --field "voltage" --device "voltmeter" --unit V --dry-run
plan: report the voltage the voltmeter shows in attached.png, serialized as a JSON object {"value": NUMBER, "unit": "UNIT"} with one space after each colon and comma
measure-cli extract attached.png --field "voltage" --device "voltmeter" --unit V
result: {"value": 150, "unit": "V"}
